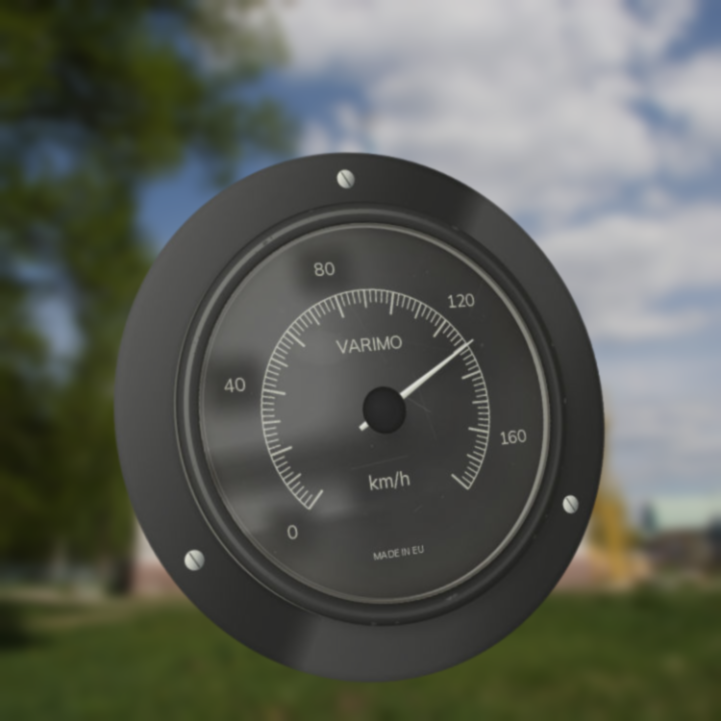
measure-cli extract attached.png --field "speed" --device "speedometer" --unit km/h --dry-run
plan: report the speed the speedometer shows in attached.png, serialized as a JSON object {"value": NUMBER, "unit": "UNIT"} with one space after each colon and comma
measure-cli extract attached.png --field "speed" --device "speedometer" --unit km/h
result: {"value": 130, "unit": "km/h"}
